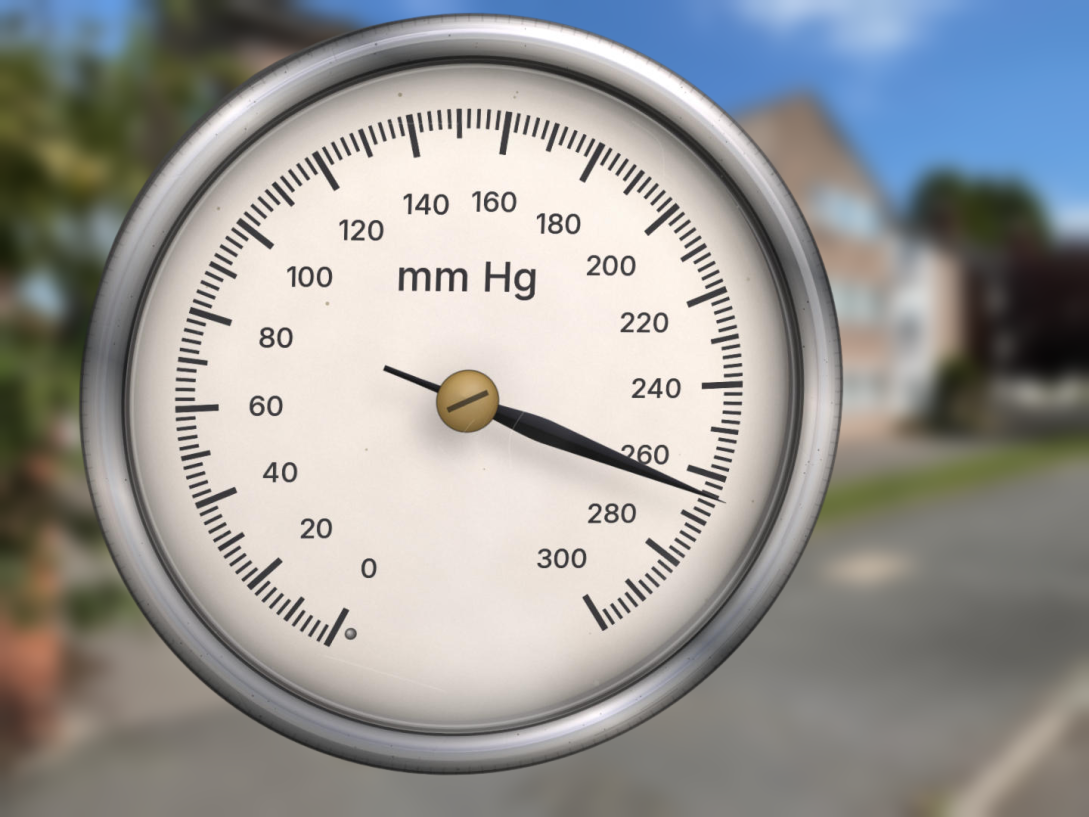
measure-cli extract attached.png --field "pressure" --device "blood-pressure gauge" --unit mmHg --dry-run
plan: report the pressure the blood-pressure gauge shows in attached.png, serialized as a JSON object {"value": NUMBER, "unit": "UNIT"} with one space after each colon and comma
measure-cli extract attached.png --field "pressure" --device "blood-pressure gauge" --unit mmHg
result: {"value": 264, "unit": "mmHg"}
